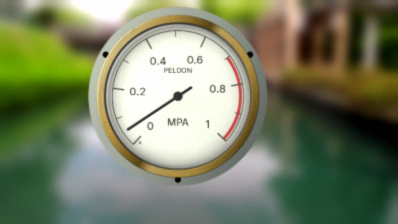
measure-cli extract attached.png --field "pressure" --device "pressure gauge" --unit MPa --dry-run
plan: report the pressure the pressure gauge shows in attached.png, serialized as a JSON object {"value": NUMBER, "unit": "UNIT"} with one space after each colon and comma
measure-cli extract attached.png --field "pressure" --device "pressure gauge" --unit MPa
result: {"value": 0.05, "unit": "MPa"}
